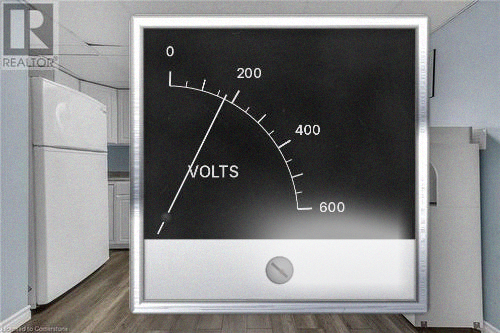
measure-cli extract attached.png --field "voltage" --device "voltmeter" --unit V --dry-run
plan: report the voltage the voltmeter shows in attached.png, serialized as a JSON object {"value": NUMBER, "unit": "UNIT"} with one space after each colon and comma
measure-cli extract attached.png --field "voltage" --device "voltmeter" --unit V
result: {"value": 175, "unit": "V"}
